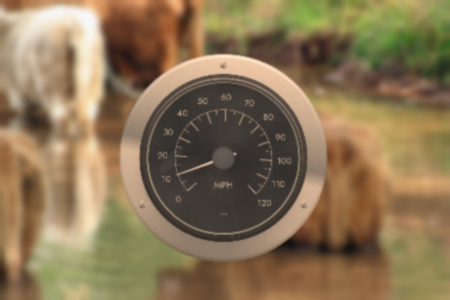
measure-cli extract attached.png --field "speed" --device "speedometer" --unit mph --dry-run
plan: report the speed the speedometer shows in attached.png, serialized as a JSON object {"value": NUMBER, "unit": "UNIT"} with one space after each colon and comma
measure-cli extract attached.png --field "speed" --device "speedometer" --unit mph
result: {"value": 10, "unit": "mph"}
